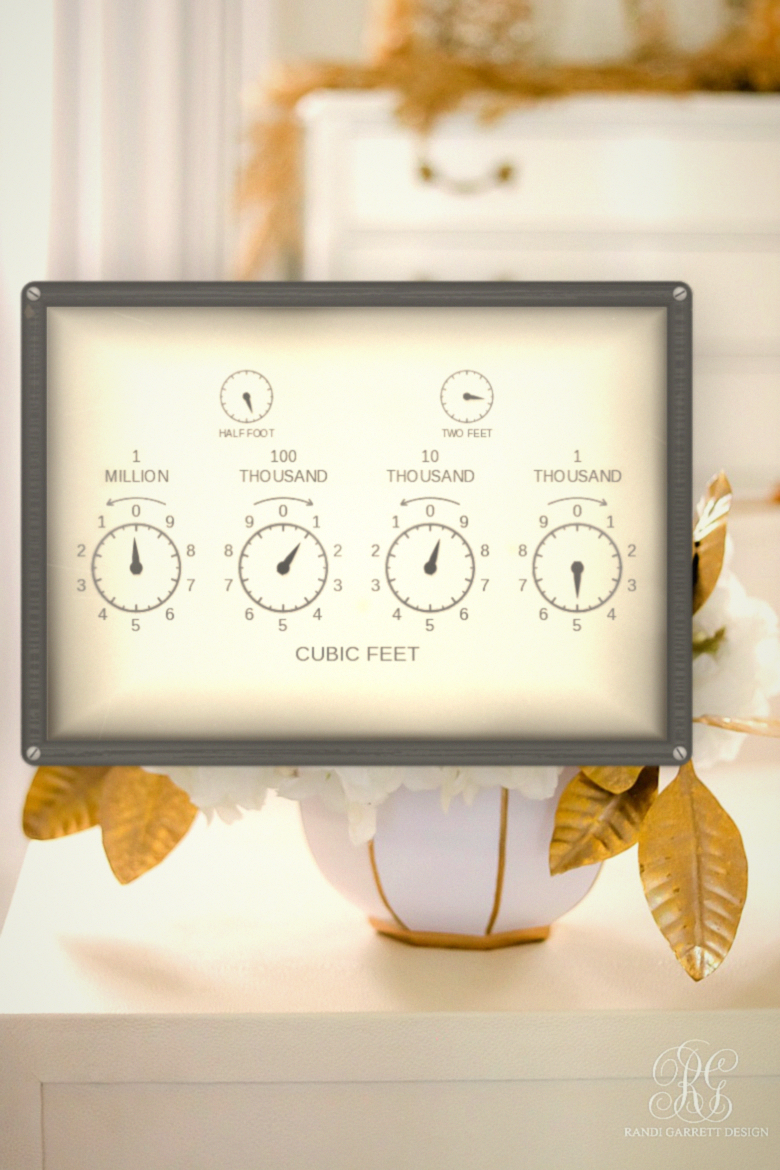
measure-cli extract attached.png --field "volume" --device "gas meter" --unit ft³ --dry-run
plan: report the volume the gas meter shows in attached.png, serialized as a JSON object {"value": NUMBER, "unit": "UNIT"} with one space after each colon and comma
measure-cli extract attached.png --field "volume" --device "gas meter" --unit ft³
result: {"value": 9500, "unit": "ft³"}
